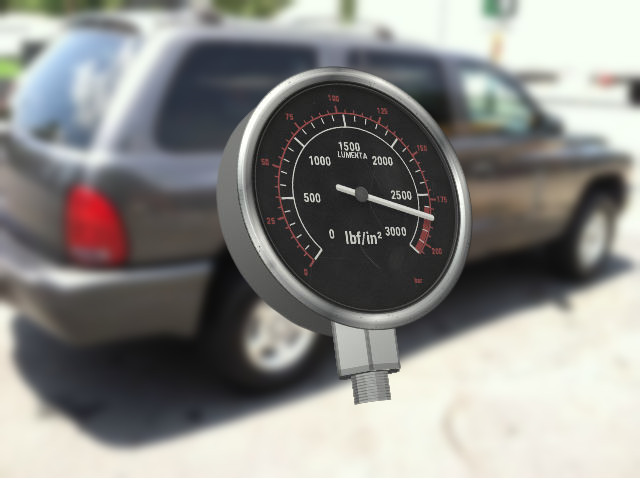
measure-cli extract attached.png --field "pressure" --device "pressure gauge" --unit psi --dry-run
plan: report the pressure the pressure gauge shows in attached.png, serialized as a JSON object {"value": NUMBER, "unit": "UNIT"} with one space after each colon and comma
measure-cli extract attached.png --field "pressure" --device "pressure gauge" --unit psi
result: {"value": 2700, "unit": "psi"}
